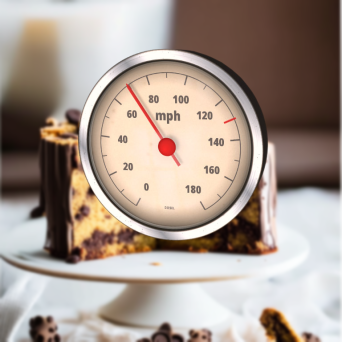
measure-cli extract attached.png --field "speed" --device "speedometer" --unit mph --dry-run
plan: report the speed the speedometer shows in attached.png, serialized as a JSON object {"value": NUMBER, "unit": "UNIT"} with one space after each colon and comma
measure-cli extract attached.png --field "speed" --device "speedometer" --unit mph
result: {"value": 70, "unit": "mph"}
